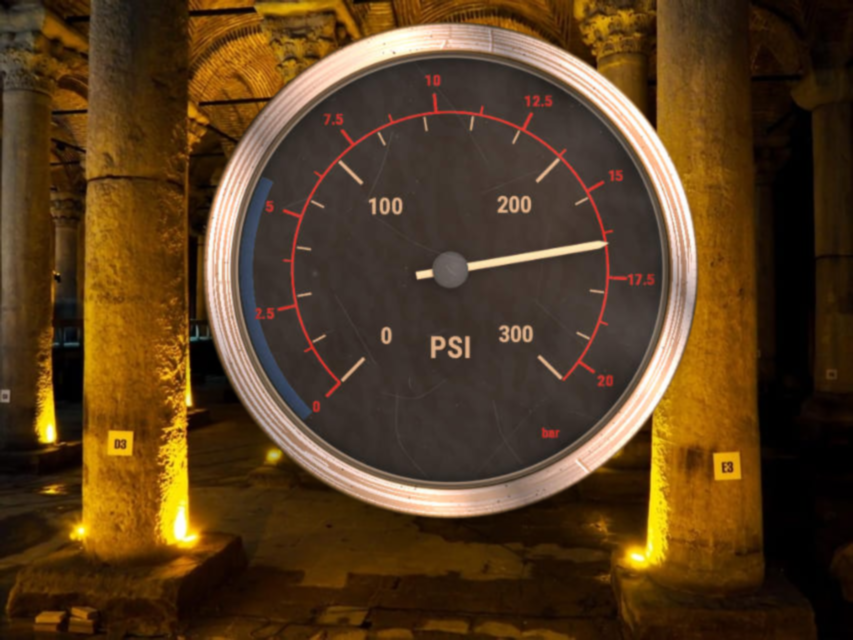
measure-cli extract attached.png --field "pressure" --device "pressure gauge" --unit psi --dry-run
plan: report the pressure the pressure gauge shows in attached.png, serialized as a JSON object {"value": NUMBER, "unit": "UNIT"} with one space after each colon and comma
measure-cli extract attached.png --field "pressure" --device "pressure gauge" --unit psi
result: {"value": 240, "unit": "psi"}
